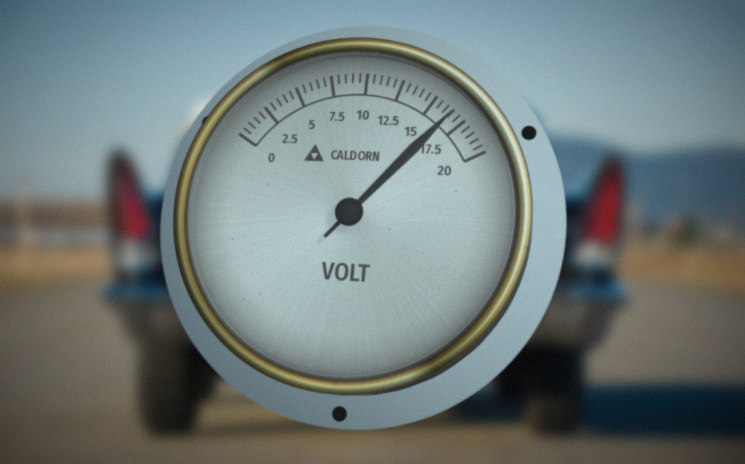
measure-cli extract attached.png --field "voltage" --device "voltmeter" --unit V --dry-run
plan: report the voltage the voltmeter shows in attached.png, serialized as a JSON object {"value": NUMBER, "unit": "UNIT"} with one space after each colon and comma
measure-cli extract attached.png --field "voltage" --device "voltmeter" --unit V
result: {"value": 16.5, "unit": "V"}
